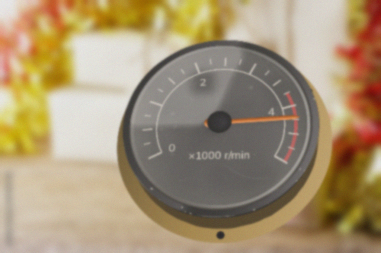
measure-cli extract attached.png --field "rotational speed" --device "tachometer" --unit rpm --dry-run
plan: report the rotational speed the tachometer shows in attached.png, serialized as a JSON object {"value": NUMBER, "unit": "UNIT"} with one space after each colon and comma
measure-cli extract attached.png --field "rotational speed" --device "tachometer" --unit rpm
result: {"value": 4250, "unit": "rpm"}
